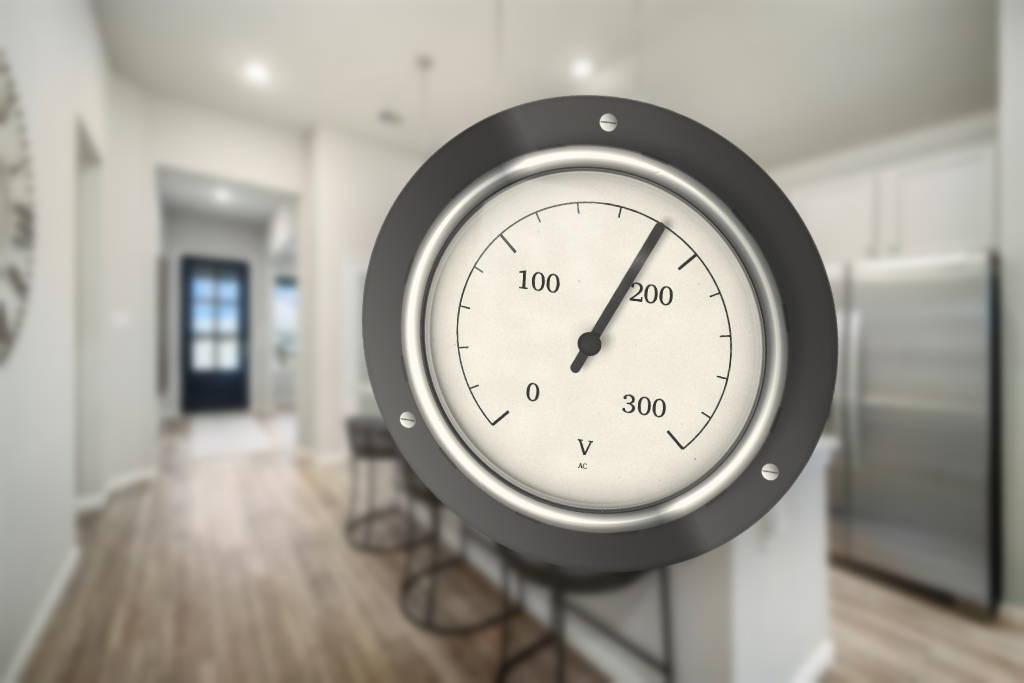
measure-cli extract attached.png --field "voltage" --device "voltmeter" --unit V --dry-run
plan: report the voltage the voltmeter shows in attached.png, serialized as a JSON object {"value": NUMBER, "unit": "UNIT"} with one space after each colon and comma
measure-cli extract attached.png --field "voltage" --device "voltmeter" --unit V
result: {"value": 180, "unit": "V"}
